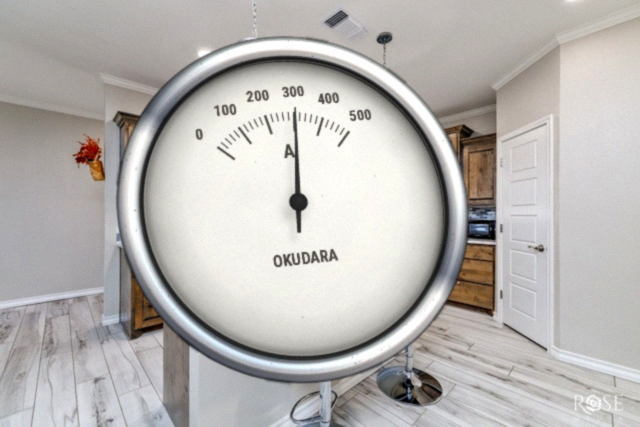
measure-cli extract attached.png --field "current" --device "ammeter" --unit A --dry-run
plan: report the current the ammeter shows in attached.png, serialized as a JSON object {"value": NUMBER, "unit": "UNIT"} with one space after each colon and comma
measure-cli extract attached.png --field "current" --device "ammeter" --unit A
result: {"value": 300, "unit": "A"}
